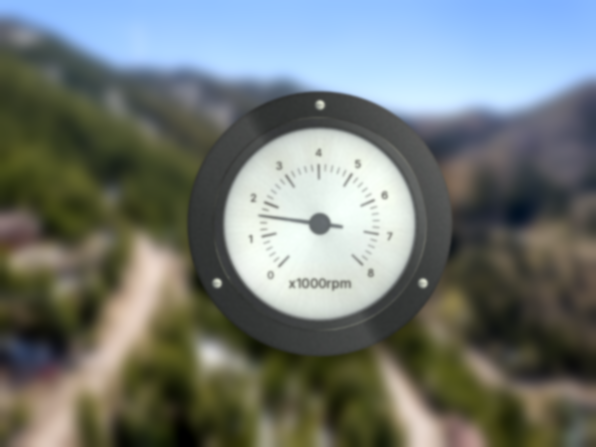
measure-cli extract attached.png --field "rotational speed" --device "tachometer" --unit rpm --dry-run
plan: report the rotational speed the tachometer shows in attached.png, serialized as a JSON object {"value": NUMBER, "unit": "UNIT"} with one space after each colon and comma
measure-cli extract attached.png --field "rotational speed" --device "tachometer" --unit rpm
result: {"value": 1600, "unit": "rpm"}
